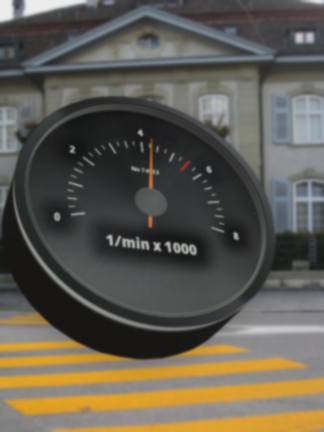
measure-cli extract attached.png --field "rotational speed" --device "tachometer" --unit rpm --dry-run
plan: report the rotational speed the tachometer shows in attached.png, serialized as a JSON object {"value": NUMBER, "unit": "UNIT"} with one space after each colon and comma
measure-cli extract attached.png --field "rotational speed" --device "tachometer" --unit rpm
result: {"value": 4250, "unit": "rpm"}
